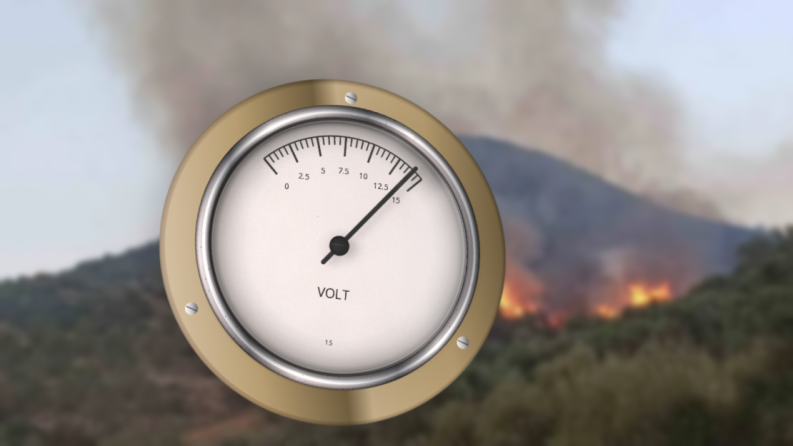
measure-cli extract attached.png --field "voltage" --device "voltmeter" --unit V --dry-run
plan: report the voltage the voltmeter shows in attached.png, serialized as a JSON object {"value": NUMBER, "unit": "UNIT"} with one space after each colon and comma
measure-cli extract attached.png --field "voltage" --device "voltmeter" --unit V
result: {"value": 14, "unit": "V"}
